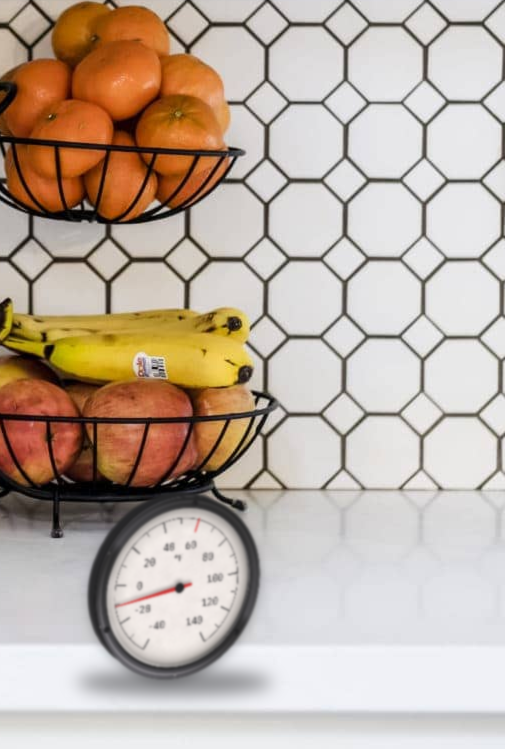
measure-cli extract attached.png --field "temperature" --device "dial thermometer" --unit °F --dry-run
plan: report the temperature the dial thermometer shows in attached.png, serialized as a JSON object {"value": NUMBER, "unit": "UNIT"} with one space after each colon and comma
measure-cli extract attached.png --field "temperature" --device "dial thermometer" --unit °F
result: {"value": -10, "unit": "°F"}
